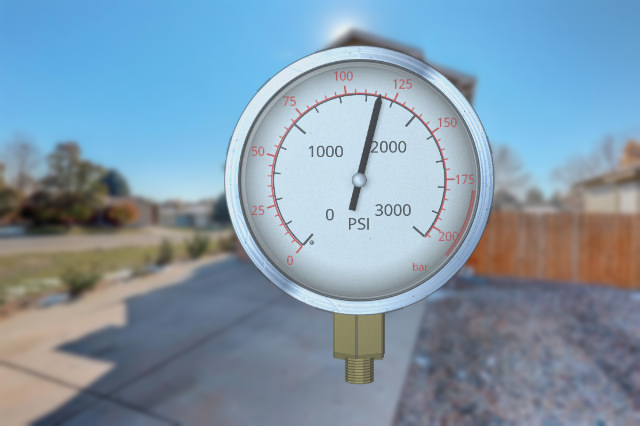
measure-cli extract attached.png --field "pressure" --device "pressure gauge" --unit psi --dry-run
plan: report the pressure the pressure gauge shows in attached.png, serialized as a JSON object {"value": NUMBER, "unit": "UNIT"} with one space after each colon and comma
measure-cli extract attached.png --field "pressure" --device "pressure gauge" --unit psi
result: {"value": 1700, "unit": "psi"}
